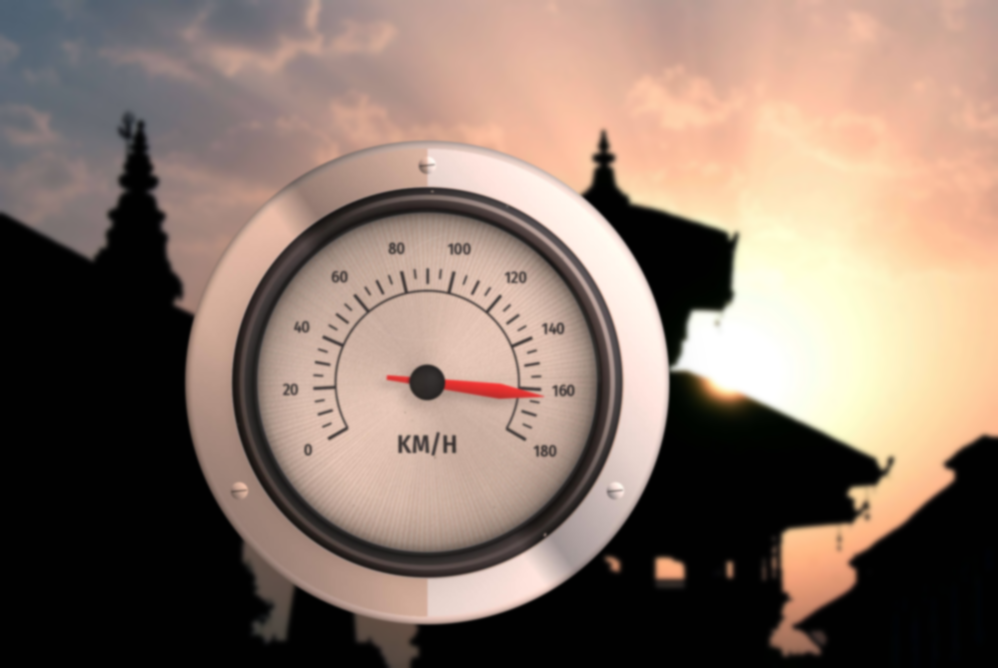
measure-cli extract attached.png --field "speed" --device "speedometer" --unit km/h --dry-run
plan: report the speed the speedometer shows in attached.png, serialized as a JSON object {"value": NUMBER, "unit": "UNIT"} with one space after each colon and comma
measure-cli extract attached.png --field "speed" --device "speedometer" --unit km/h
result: {"value": 162.5, "unit": "km/h"}
